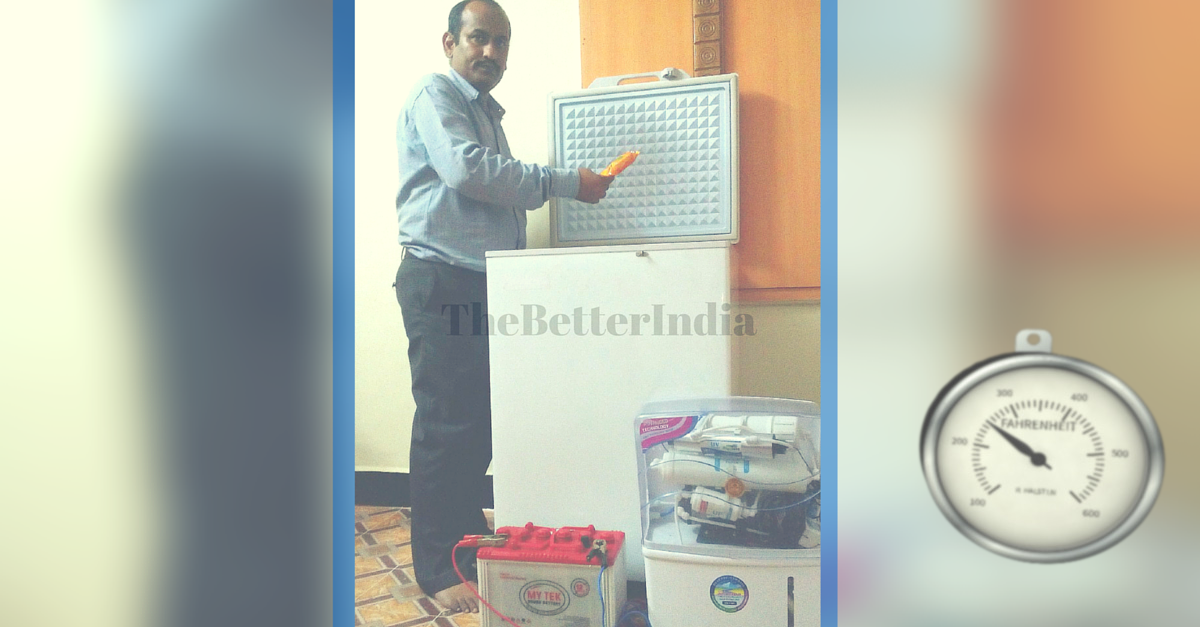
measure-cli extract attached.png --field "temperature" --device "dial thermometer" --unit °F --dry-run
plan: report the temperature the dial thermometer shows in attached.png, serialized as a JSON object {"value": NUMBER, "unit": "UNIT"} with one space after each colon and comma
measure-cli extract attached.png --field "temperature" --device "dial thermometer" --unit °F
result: {"value": 250, "unit": "°F"}
